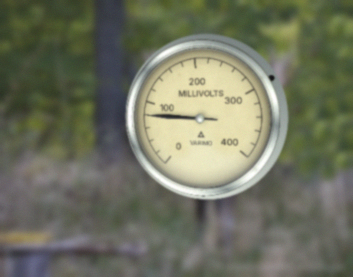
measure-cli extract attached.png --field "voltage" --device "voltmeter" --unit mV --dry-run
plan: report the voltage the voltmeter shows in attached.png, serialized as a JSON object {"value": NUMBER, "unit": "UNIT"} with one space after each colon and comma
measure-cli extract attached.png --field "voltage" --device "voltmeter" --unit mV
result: {"value": 80, "unit": "mV"}
